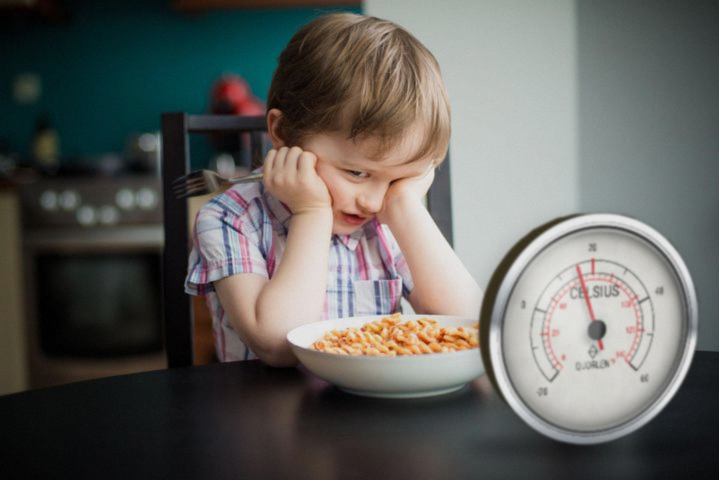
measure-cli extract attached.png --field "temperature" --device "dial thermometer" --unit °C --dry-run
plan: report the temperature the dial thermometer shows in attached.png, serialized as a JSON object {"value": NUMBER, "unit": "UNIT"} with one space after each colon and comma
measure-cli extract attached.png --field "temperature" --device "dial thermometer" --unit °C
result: {"value": 15, "unit": "°C"}
